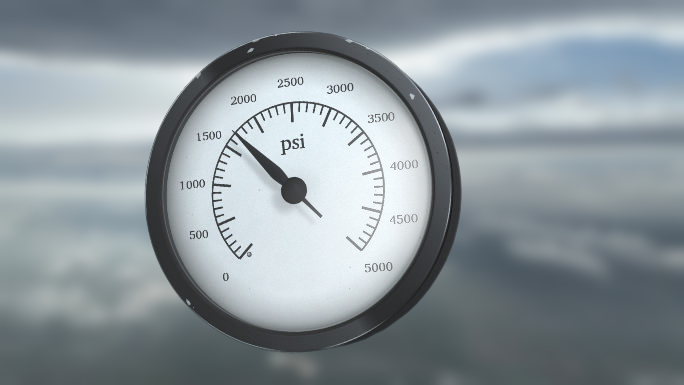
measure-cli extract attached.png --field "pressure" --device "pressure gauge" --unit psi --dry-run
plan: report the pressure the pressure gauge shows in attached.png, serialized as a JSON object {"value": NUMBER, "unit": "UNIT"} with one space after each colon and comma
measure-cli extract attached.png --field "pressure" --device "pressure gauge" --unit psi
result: {"value": 1700, "unit": "psi"}
